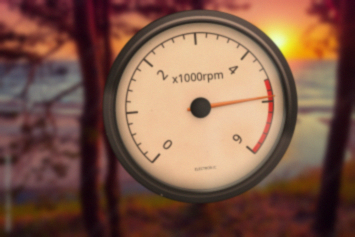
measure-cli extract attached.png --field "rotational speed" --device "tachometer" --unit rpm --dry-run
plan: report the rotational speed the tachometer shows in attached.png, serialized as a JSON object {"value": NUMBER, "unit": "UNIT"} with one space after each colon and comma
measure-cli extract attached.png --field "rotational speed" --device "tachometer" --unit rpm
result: {"value": 4900, "unit": "rpm"}
